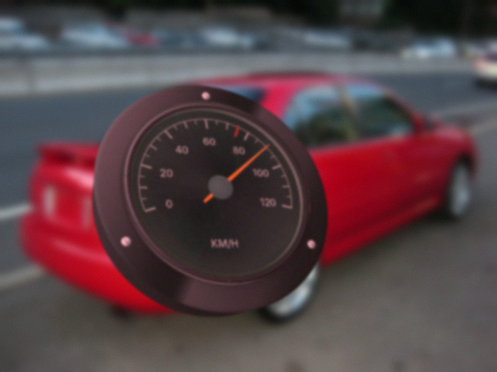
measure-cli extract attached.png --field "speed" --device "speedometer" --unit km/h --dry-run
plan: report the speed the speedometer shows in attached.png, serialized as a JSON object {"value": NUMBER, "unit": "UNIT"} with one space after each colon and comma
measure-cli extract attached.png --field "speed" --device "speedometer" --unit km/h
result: {"value": 90, "unit": "km/h"}
